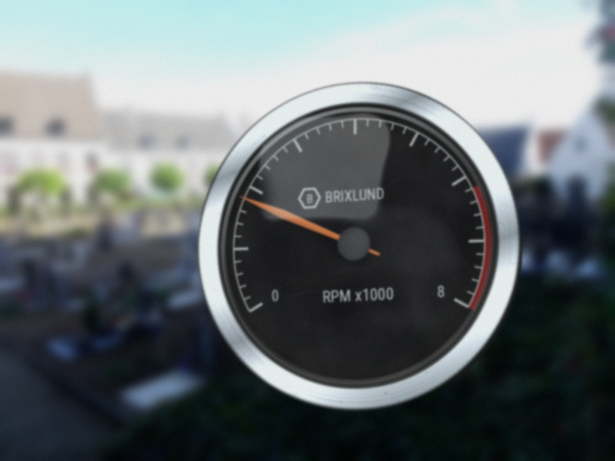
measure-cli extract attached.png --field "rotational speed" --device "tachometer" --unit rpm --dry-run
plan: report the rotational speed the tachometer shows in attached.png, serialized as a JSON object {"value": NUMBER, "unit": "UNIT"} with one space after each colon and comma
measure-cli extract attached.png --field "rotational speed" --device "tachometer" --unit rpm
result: {"value": 1800, "unit": "rpm"}
